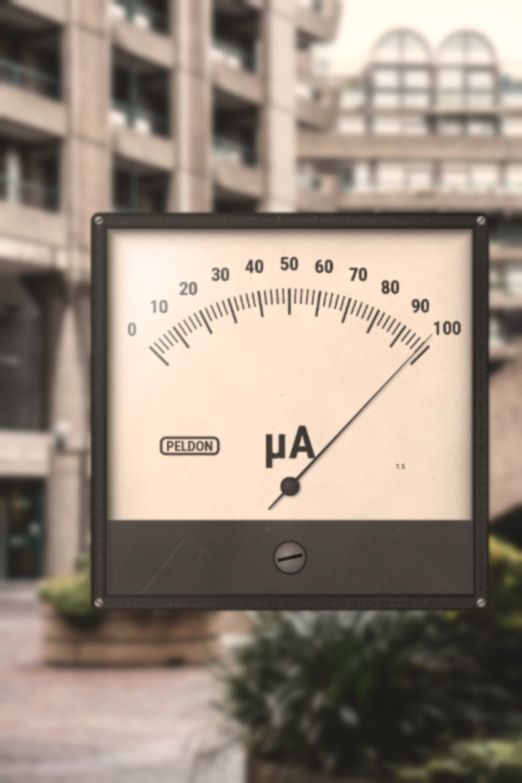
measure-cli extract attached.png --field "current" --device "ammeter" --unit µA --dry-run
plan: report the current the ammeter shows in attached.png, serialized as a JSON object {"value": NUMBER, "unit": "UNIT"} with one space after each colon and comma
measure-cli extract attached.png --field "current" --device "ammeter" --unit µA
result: {"value": 98, "unit": "µA"}
